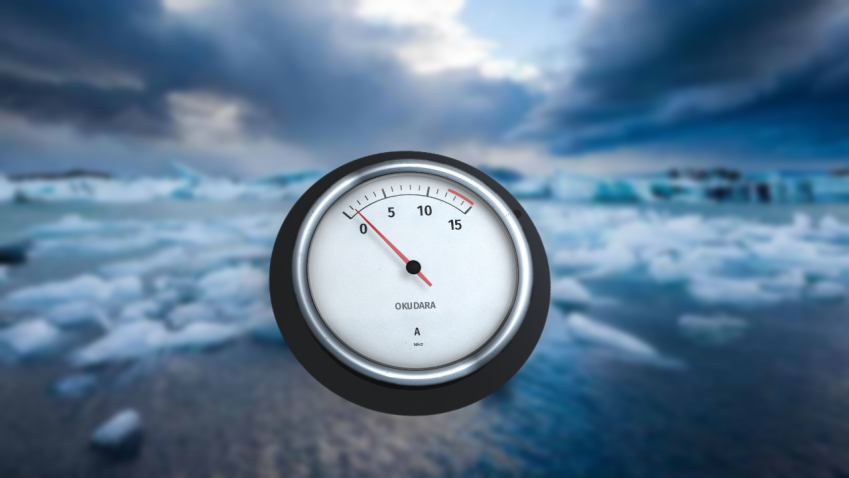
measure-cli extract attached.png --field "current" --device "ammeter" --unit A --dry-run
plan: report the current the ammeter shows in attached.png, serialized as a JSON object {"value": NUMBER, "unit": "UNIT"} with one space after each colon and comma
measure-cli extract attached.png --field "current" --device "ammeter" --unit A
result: {"value": 1, "unit": "A"}
